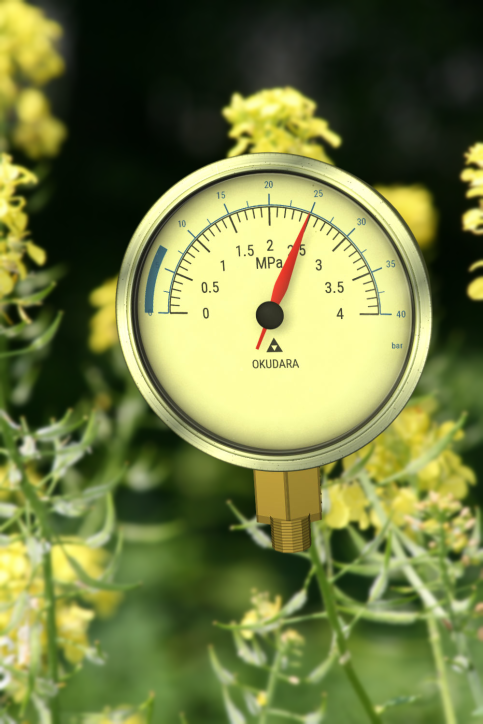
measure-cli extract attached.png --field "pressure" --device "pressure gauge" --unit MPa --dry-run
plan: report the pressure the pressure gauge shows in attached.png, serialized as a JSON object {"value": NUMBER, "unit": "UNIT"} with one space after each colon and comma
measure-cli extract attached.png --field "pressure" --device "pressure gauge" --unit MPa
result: {"value": 2.5, "unit": "MPa"}
